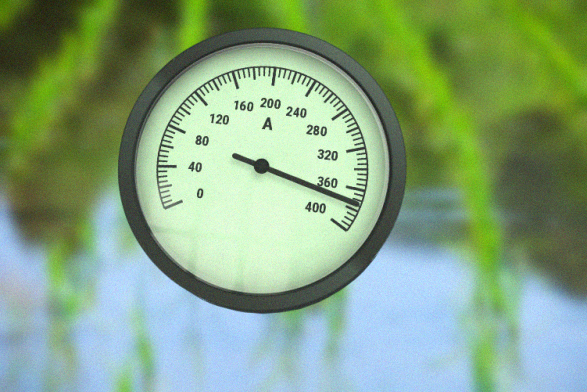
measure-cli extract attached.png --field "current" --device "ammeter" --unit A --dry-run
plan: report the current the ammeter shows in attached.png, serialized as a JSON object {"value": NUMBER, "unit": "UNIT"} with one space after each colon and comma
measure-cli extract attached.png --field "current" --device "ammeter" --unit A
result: {"value": 375, "unit": "A"}
